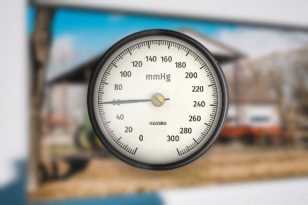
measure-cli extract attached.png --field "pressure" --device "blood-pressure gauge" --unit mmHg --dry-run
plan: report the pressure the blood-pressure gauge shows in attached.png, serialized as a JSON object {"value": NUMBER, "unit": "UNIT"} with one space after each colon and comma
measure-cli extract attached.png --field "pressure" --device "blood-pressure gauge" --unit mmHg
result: {"value": 60, "unit": "mmHg"}
